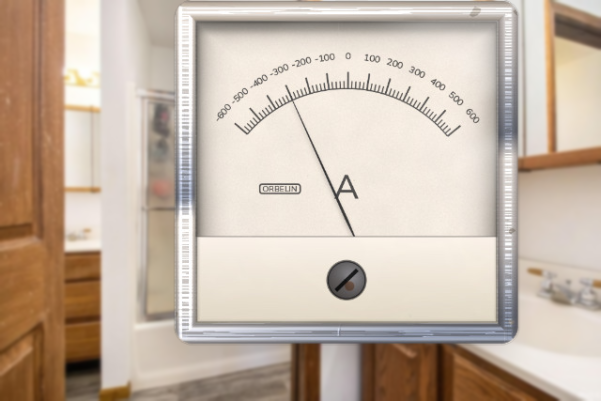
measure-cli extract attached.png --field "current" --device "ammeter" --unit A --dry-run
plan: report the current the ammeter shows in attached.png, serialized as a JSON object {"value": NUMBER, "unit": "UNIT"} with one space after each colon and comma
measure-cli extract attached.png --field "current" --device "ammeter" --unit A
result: {"value": -300, "unit": "A"}
